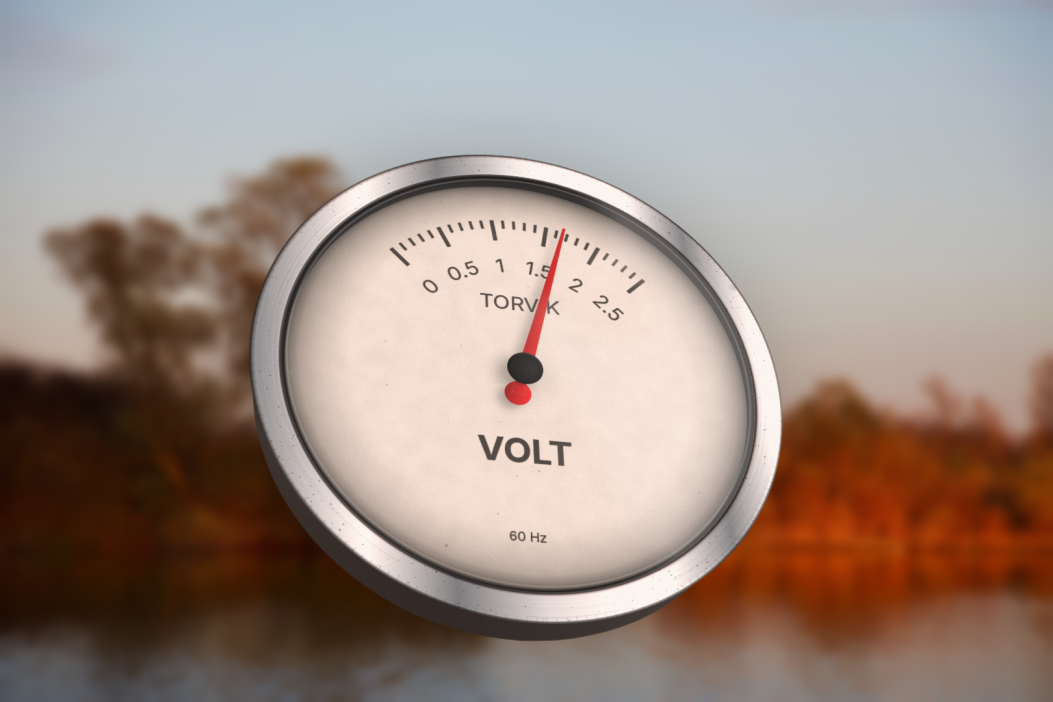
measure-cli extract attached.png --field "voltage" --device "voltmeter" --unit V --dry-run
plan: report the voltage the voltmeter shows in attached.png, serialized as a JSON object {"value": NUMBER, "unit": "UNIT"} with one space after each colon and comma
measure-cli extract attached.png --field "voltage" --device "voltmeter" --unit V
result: {"value": 1.65, "unit": "V"}
